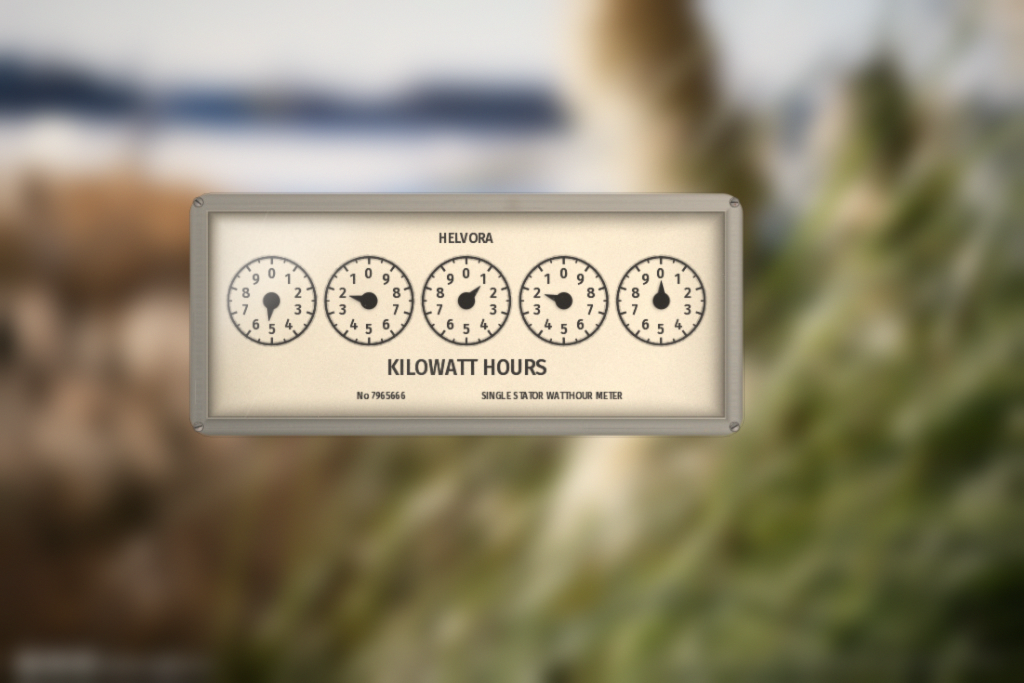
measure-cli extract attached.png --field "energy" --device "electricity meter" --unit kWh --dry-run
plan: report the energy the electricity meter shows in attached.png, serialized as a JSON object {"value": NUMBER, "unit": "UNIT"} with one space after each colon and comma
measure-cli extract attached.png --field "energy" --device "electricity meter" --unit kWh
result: {"value": 52120, "unit": "kWh"}
